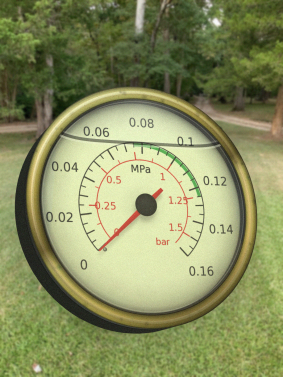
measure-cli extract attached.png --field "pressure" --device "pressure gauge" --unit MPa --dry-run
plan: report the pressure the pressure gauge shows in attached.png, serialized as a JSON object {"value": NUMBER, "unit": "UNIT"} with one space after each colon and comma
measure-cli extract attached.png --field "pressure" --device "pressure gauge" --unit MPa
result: {"value": 0, "unit": "MPa"}
